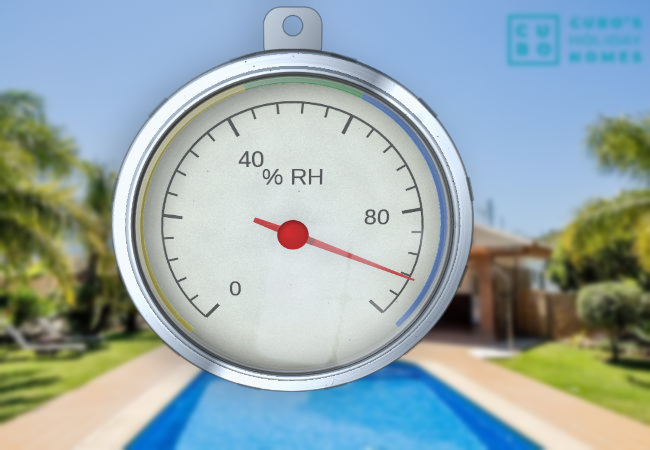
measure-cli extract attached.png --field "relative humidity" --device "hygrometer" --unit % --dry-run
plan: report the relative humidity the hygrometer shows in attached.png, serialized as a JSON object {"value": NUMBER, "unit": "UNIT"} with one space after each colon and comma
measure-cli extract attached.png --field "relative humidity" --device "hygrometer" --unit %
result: {"value": 92, "unit": "%"}
